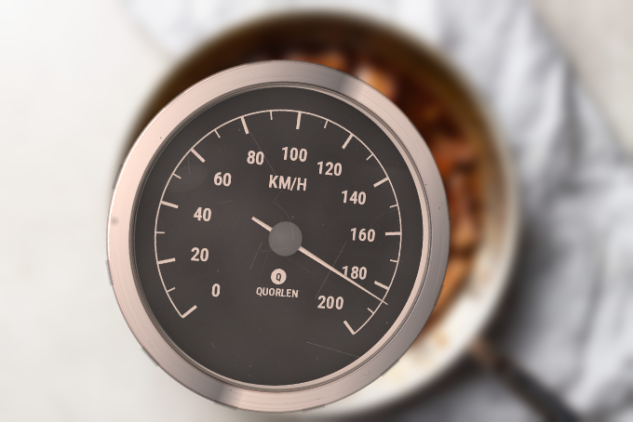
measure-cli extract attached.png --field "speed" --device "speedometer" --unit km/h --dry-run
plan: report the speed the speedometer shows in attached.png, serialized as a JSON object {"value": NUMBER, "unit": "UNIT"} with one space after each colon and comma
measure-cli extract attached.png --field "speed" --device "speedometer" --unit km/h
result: {"value": 185, "unit": "km/h"}
